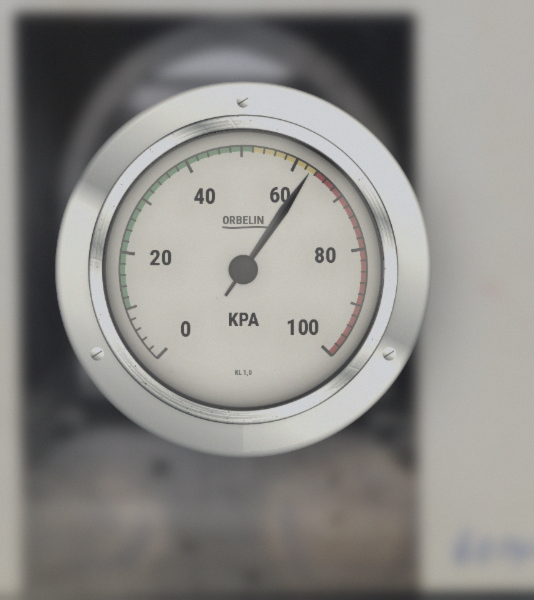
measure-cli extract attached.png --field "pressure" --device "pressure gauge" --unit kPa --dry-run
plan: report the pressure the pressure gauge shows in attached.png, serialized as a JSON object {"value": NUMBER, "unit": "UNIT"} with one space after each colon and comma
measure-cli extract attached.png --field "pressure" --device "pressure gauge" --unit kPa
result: {"value": 63, "unit": "kPa"}
